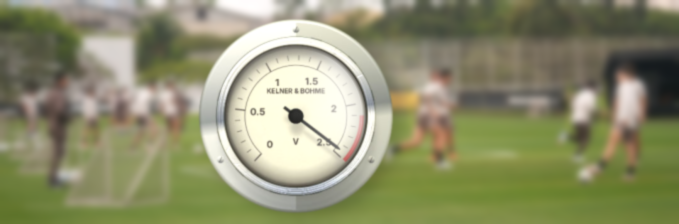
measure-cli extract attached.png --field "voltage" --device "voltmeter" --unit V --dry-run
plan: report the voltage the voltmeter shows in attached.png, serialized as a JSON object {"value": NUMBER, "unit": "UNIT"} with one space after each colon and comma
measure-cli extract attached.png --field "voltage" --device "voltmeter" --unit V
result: {"value": 2.45, "unit": "V"}
